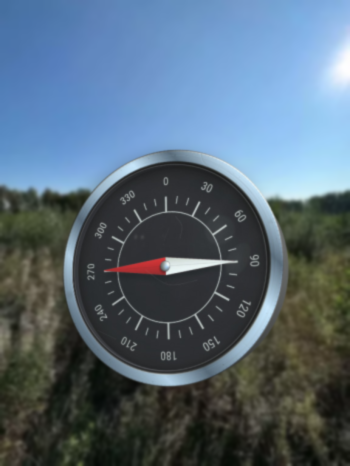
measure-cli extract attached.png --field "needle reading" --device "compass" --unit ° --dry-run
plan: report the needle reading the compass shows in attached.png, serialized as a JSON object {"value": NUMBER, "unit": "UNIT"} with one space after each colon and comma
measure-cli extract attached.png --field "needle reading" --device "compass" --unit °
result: {"value": 270, "unit": "°"}
